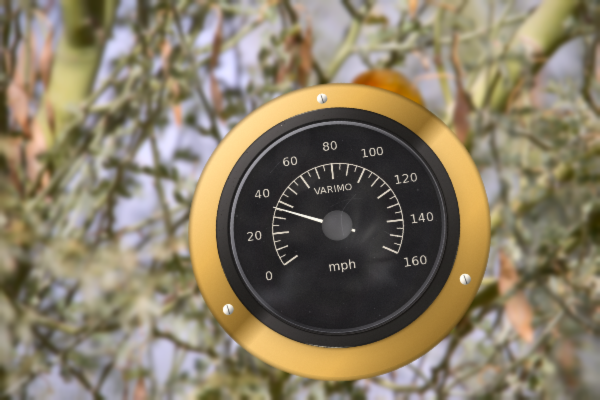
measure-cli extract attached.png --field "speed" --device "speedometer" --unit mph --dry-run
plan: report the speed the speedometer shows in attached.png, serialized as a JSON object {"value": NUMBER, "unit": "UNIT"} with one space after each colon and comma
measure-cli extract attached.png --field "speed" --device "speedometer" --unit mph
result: {"value": 35, "unit": "mph"}
